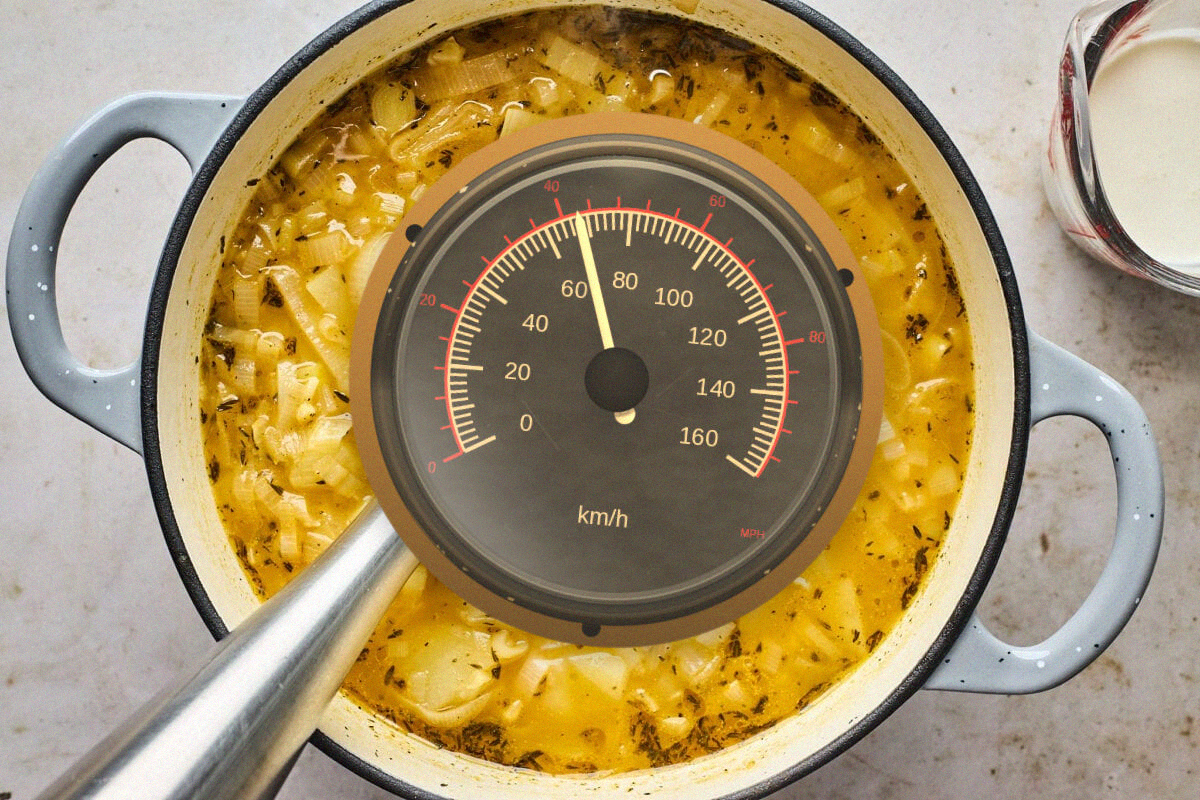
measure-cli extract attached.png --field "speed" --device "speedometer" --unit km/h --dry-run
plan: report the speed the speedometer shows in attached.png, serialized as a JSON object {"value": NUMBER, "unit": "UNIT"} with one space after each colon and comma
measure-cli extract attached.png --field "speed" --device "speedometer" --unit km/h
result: {"value": 68, "unit": "km/h"}
